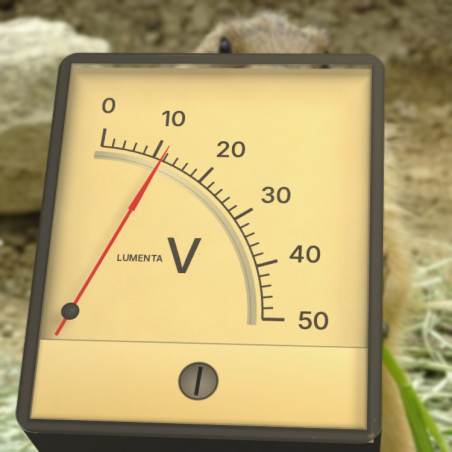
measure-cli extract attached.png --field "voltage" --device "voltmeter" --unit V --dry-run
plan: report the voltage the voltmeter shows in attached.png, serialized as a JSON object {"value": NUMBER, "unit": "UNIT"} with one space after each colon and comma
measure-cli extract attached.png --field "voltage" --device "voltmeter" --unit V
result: {"value": 12, "unit": "V"}
